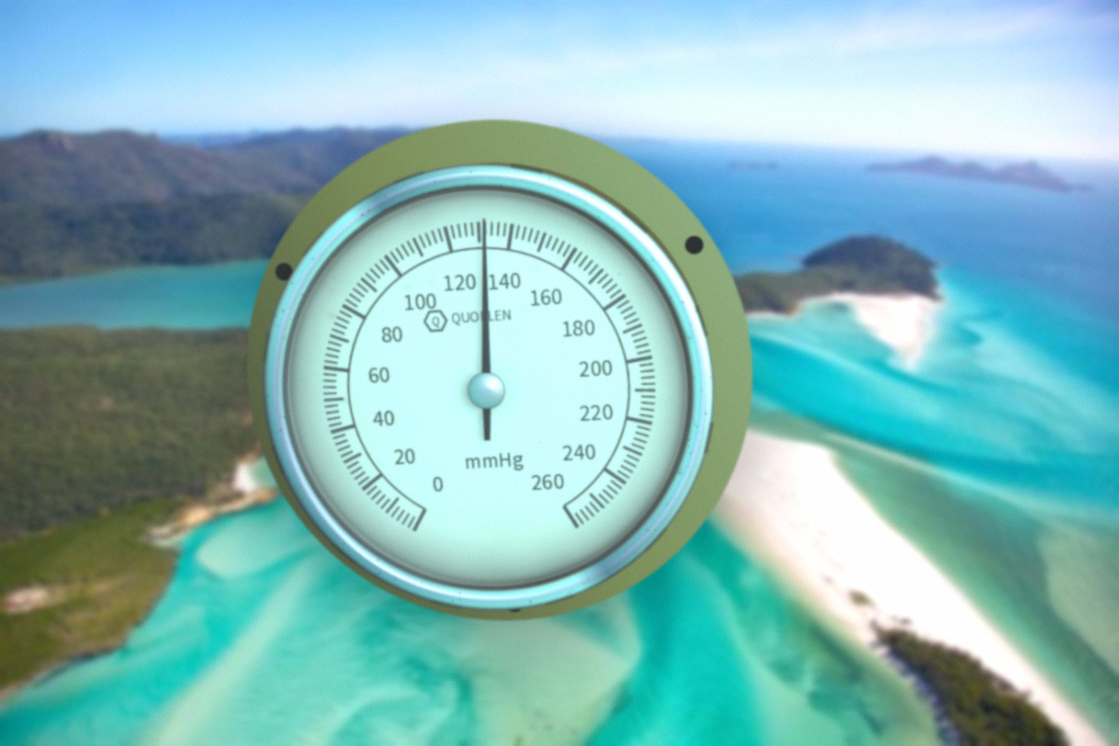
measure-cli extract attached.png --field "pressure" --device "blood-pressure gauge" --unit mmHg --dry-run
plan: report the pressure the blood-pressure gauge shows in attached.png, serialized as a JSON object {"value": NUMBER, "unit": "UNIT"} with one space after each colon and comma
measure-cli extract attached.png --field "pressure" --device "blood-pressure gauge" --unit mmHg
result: {"value": 132, "unit": "mmHg"}
